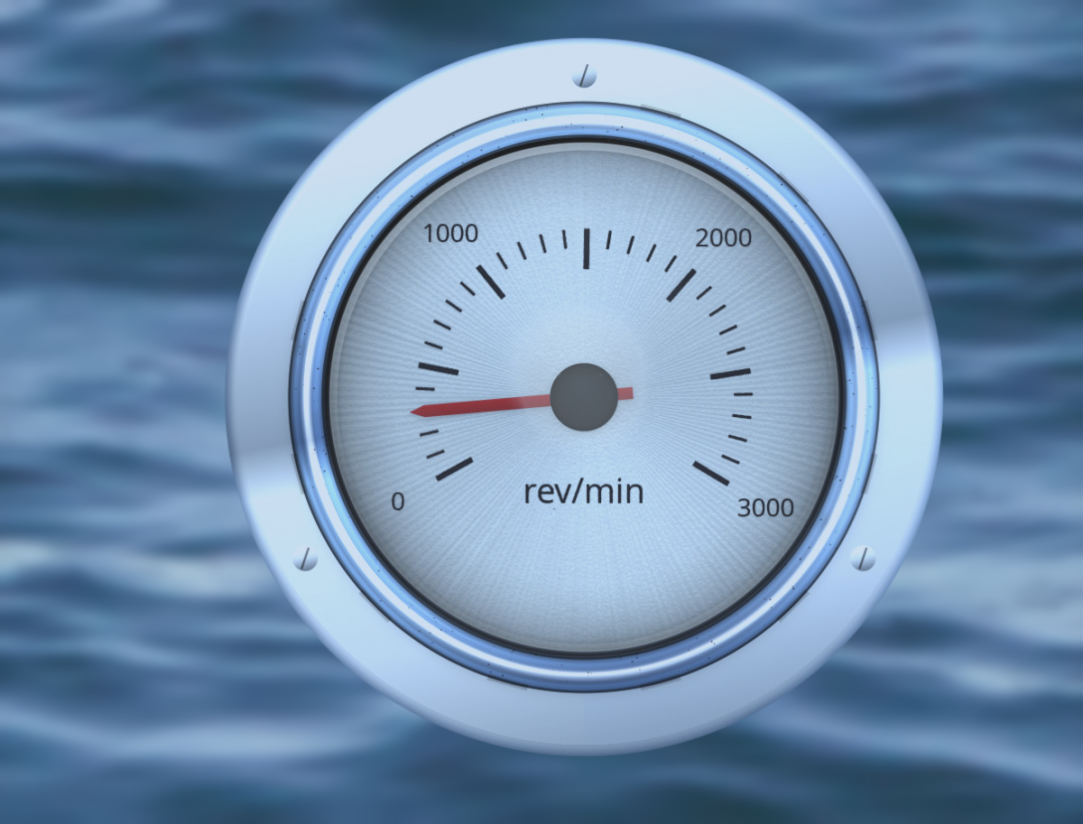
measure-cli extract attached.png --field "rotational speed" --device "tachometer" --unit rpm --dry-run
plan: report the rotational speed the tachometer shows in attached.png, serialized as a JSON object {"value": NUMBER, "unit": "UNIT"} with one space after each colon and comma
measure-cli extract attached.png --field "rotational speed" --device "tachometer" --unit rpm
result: {"value": 300, "unit": "rpm"}
